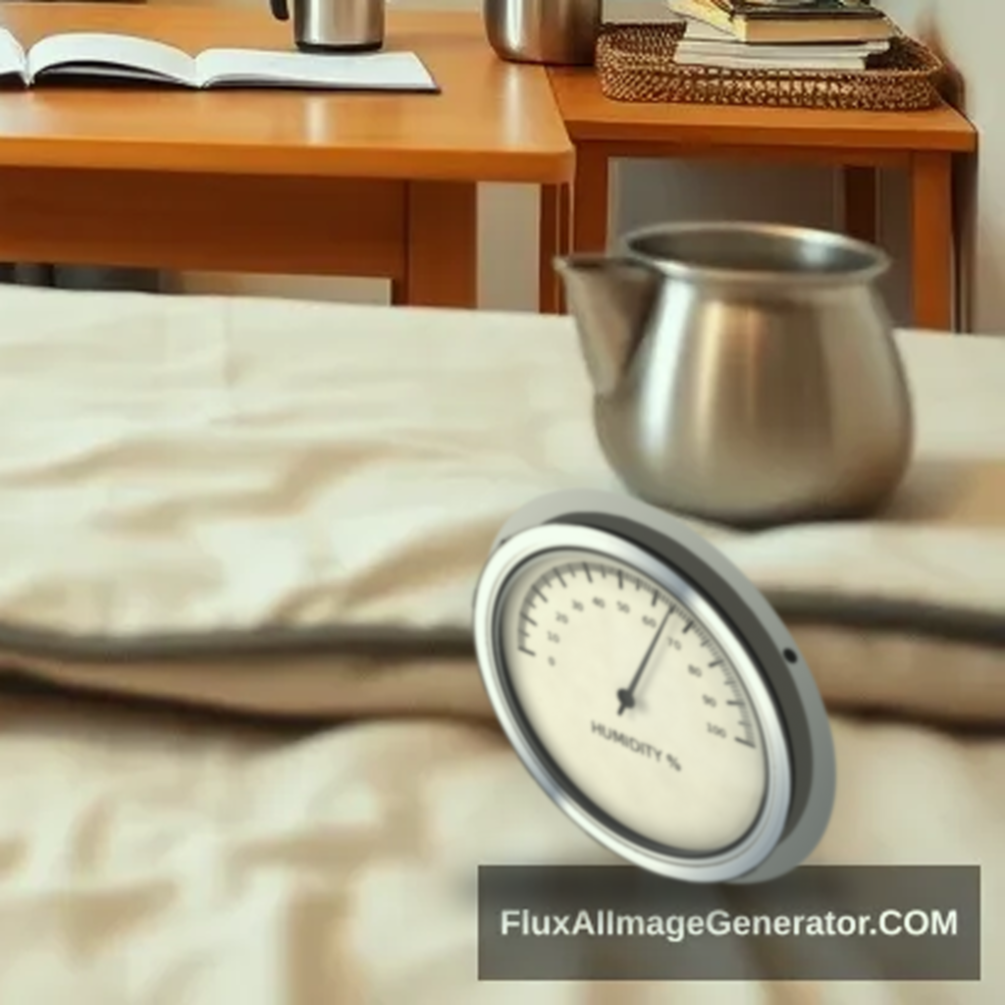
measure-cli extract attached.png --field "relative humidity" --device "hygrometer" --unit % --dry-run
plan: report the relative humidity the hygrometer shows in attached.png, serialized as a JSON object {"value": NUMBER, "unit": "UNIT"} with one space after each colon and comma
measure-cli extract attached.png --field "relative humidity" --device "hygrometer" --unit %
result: {"value": 65, "unit": "%"}
